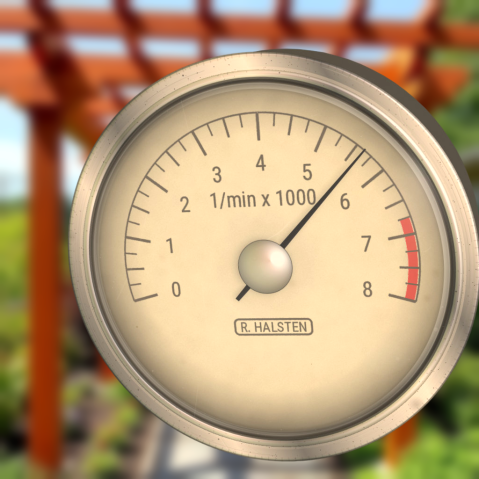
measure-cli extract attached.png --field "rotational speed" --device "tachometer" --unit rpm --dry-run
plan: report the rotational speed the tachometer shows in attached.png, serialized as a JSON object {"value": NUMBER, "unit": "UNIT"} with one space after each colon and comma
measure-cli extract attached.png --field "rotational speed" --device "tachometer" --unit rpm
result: {"value": 5625, "unit": "rpm"}
